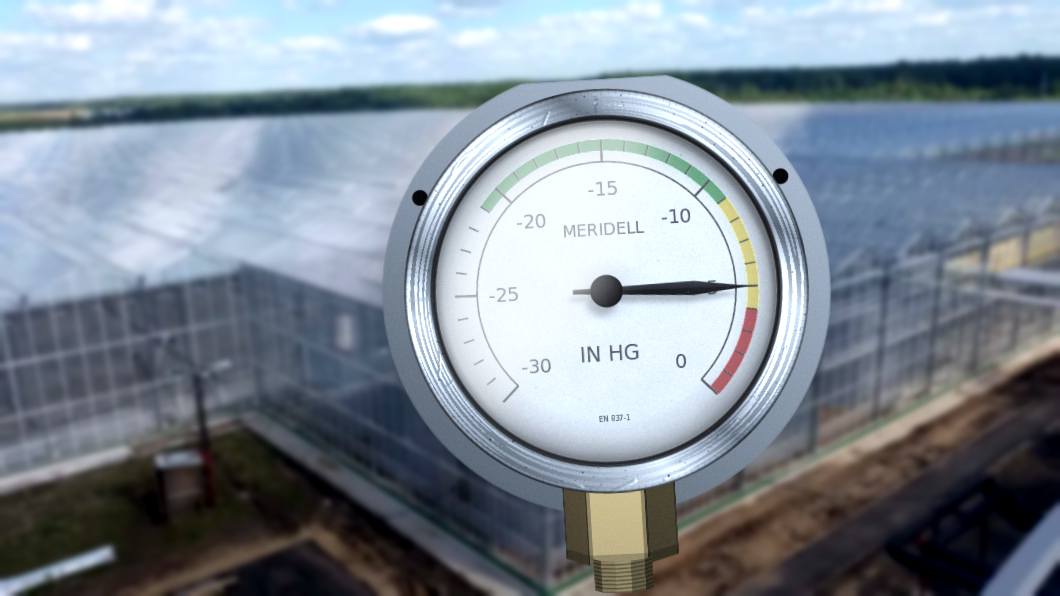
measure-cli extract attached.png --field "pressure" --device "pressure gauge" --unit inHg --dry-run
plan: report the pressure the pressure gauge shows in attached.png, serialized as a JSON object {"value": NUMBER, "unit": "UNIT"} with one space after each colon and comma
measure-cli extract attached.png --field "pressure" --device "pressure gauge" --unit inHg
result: {"value": -5, "unit": "inHg"}
